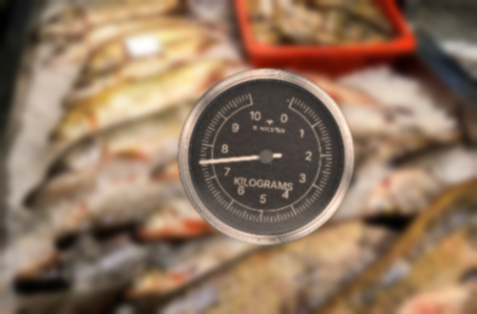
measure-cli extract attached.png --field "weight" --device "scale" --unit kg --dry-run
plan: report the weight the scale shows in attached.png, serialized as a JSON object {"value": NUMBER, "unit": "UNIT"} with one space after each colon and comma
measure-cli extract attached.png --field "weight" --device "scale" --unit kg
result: {"value": 7.5, "unit": "kg"}
